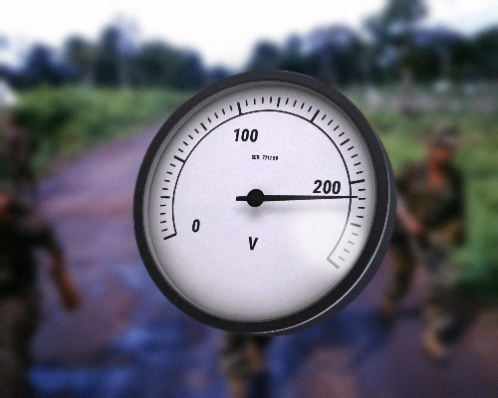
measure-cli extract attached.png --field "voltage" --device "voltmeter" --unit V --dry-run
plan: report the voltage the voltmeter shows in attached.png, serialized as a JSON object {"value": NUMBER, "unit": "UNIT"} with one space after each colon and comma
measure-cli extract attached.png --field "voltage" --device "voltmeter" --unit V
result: {"value": 210, "unit": "V"}
